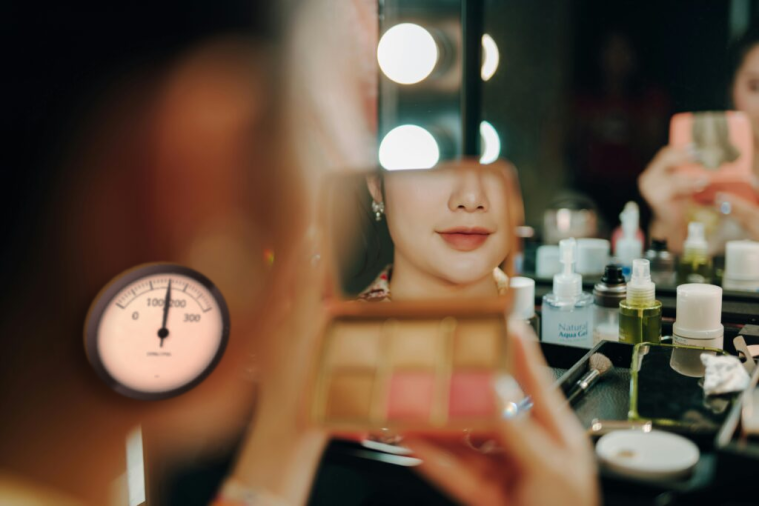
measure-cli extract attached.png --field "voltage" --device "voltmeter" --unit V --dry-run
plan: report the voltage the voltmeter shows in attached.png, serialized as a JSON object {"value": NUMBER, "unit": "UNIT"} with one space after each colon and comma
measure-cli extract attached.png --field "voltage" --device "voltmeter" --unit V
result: {"value": 150, "unit": "V"}
